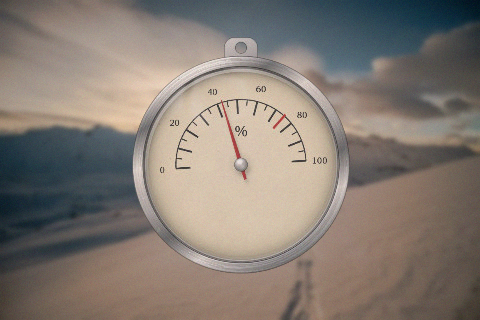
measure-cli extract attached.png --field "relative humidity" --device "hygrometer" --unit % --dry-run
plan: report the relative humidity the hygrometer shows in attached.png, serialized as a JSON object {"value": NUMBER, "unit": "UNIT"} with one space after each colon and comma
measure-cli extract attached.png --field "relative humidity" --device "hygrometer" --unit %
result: {"value": 42.5, "unit": "%"}
